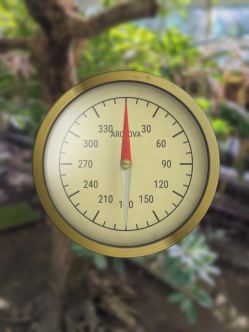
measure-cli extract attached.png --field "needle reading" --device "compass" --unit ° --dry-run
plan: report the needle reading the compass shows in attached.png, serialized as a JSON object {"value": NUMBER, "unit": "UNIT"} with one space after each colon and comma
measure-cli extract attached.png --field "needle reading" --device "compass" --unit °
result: {"value": 0, "unit": "°"}
